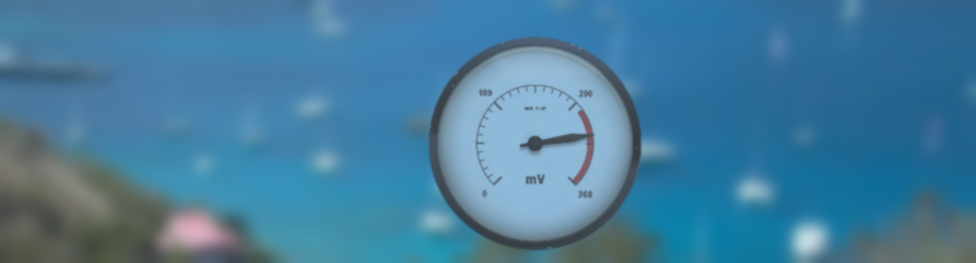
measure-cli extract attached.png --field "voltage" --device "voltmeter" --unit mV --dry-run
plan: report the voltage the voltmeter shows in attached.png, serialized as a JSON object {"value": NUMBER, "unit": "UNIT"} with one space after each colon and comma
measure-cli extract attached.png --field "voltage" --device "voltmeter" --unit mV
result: {"value": 240, "unit": "mV"}
